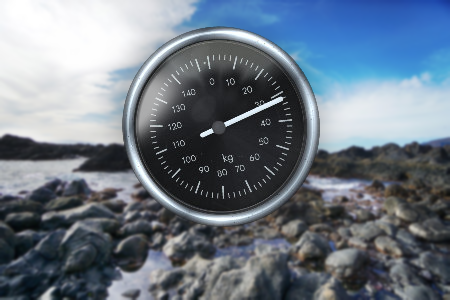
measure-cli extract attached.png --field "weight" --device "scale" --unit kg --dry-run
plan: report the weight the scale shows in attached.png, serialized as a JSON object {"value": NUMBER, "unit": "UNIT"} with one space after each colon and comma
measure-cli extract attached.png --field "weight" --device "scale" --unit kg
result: {"value": 32, "unit": "kg"}
